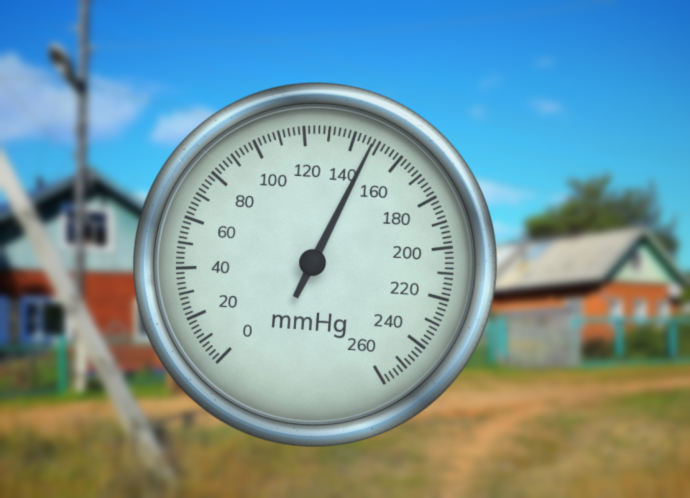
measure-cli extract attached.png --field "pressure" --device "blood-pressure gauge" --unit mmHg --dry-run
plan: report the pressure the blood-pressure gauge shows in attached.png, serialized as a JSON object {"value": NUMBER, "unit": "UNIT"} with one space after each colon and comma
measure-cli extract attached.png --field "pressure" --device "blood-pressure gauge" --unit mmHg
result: {"value": 148, "unit": "mmHg"}
